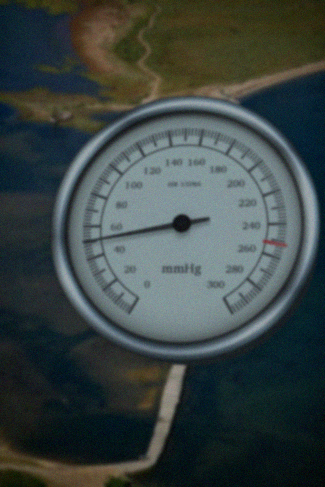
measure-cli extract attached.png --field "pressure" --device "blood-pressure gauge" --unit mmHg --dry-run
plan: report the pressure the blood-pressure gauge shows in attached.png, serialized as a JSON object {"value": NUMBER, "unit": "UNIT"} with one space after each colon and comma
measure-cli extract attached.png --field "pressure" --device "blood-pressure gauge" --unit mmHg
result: {"value": 50, "unit": "mmHg"}
